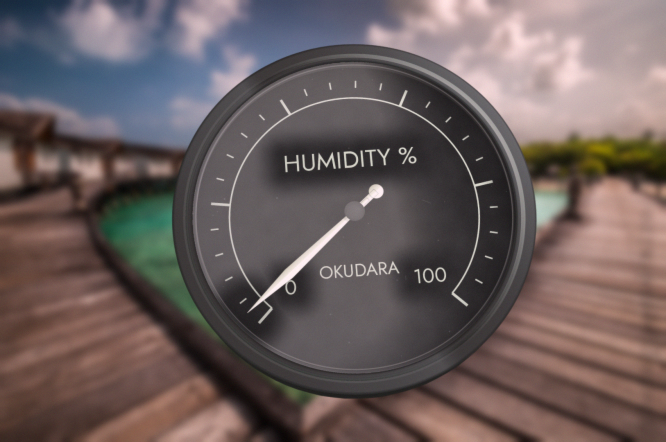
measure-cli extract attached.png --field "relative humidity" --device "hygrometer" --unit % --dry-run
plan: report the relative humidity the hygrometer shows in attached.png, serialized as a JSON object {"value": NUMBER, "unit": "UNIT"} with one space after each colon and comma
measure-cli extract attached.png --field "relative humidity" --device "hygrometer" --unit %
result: {"value": 2, "unit": "%"}
